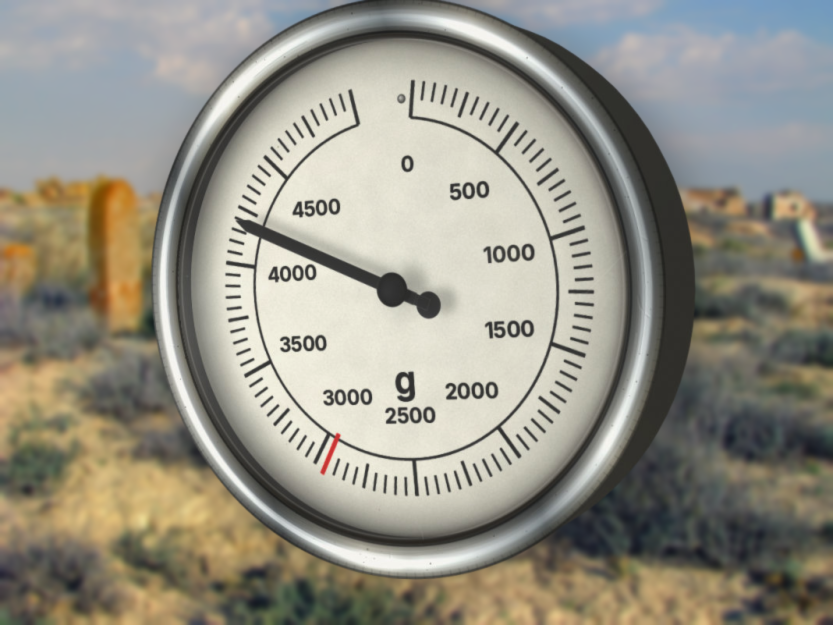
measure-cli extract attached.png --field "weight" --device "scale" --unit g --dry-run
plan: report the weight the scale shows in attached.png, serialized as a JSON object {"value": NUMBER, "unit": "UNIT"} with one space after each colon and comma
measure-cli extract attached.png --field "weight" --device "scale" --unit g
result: {"value": 4200, "unit": "g"}
